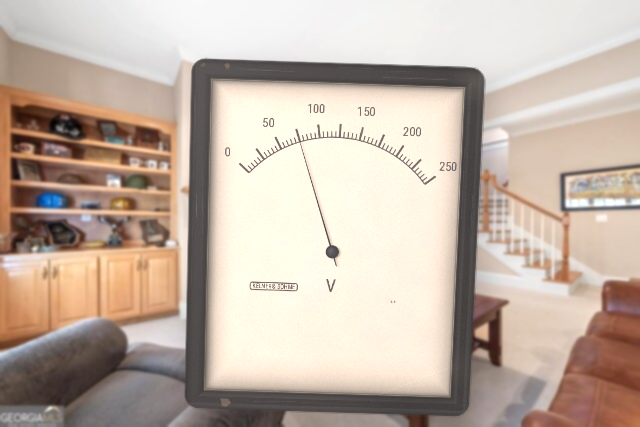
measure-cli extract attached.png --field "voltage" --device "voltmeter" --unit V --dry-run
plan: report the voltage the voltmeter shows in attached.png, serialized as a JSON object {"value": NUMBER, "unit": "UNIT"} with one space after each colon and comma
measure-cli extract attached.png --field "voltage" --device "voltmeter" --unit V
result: {"value": 75, "unit": "V"}
